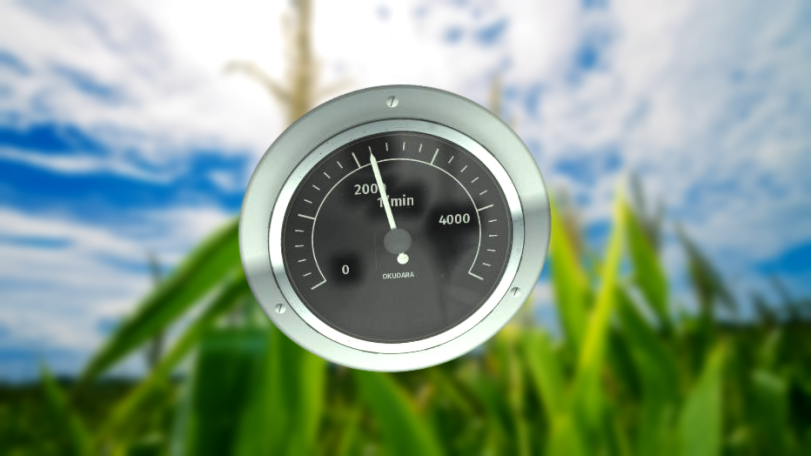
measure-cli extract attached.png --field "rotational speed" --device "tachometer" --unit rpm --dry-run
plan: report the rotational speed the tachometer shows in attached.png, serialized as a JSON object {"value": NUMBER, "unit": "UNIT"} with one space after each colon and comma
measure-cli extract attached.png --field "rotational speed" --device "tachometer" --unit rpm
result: {"value": 2200, "unit": "rpm"}
